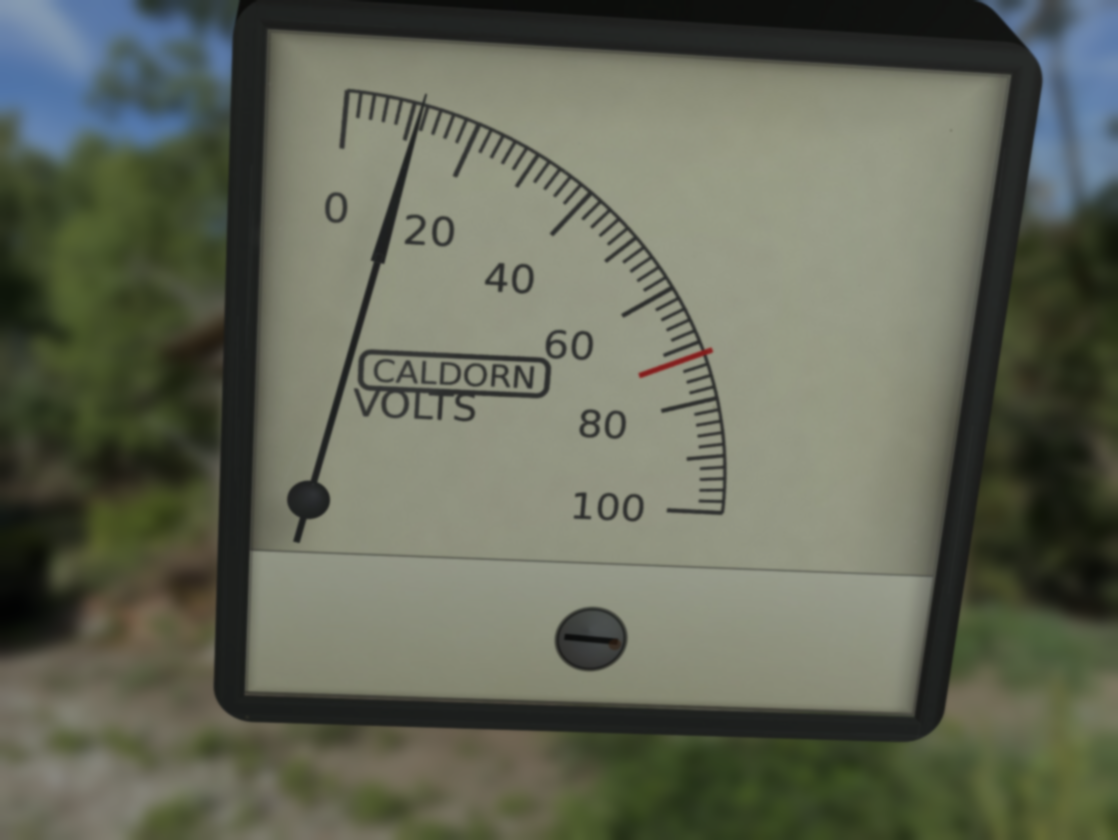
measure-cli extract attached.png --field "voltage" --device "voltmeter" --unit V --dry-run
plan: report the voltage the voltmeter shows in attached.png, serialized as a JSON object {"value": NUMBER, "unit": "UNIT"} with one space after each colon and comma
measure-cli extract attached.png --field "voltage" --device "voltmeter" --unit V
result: {"value": 11, "unit": "V"}
